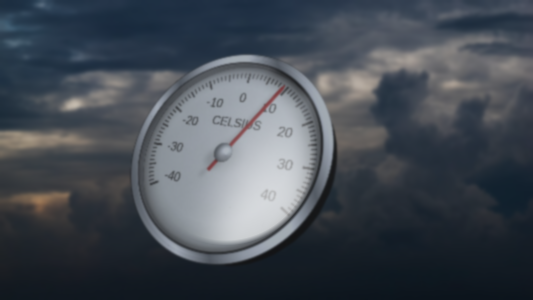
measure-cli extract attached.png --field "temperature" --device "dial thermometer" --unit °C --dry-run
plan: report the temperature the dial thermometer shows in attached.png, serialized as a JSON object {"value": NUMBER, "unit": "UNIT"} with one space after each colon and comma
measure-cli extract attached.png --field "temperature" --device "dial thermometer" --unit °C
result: {"value": 10, "unit": "°C"}
